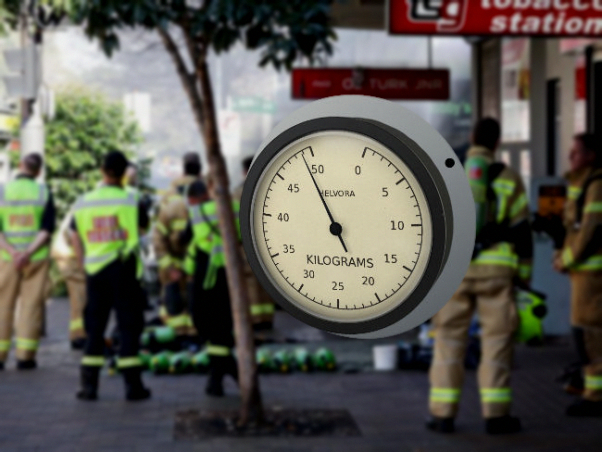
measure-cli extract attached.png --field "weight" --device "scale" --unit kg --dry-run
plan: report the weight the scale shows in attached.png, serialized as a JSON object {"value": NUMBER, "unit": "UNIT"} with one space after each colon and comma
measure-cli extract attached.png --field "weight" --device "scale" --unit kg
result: {"value": 49, "unit": "kg"}
